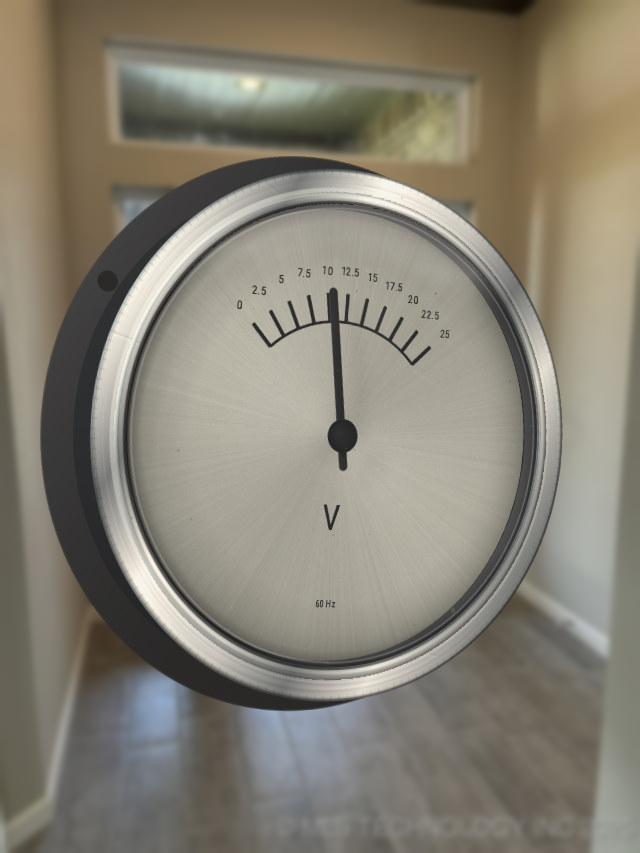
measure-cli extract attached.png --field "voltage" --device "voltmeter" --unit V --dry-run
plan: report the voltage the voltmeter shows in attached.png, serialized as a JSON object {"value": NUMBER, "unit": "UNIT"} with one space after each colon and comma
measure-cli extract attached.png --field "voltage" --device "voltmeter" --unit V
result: {"value": 10, "unit": "V"}
